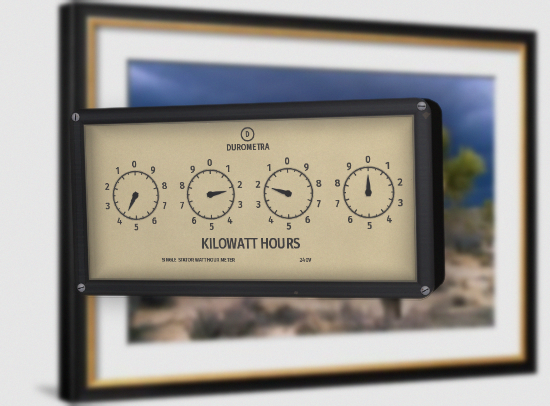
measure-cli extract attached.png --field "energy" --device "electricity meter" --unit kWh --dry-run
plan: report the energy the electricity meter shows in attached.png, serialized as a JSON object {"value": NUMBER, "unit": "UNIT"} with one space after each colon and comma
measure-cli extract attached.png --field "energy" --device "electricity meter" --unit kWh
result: {"value": 4220, "unit": "kWh"}
